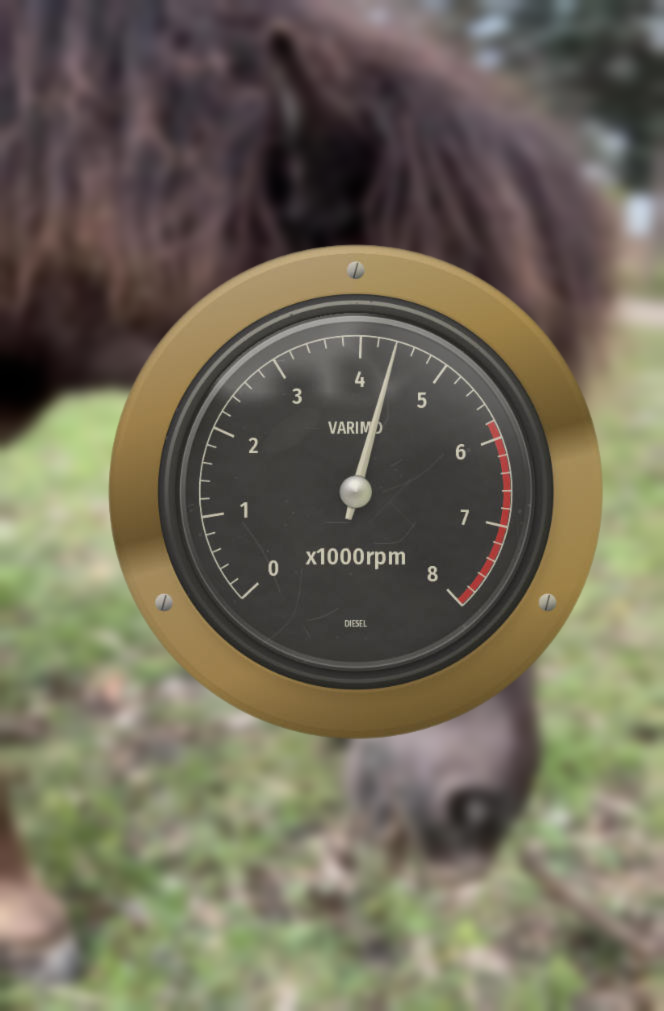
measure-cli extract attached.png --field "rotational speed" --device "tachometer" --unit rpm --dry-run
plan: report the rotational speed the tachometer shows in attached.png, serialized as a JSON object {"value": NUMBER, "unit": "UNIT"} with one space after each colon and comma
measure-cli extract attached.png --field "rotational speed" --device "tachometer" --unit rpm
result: {"value": 4400, "unit": "rpm"}
